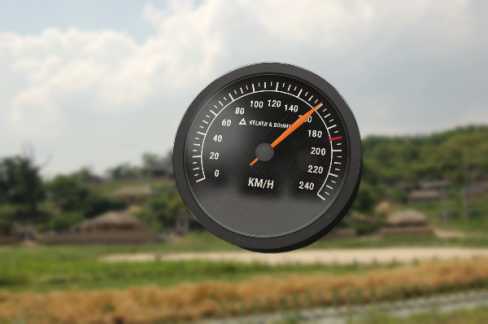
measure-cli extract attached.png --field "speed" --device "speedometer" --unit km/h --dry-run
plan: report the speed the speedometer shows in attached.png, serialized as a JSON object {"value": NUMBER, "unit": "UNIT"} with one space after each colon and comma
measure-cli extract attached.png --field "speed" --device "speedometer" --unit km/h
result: {"value": 160, "unit": "km/h"}
